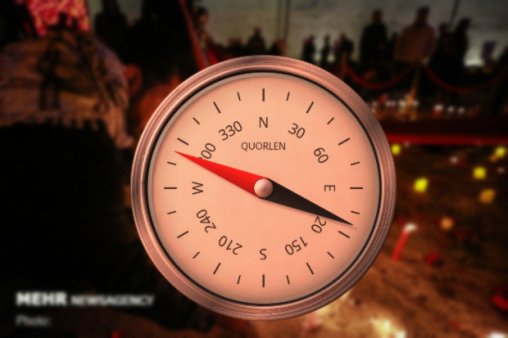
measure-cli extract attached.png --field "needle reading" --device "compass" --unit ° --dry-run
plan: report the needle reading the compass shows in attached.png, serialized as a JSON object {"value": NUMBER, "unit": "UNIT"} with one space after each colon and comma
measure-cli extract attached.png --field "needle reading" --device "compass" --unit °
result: {"value": 292.5, "unit": "°"}
